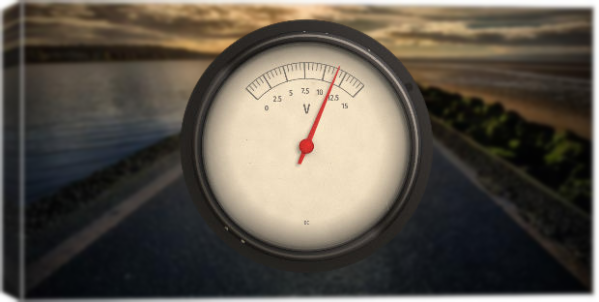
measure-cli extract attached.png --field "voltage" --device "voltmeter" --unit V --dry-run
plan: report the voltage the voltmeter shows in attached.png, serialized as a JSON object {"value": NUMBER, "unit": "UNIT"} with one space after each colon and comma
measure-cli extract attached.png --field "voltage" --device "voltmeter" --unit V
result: {"value": 11.5, "unit": "V"}
